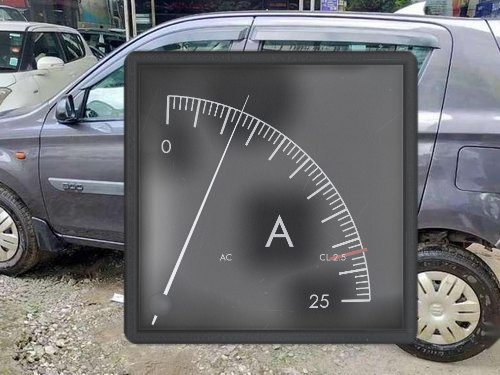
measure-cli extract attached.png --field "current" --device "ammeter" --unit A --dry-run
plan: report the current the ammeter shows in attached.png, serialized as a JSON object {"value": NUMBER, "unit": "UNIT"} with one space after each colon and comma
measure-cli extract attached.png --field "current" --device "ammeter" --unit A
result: {"value": 6, "unit": "A"}
